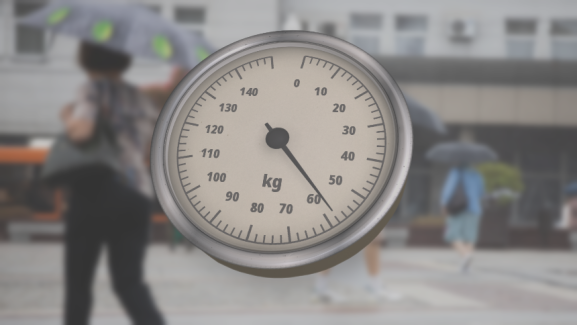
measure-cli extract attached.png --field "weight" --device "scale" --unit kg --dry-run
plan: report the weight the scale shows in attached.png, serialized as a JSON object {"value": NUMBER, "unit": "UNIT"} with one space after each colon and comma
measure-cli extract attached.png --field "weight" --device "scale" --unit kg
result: {"value": 58, "unit": "kg"}
